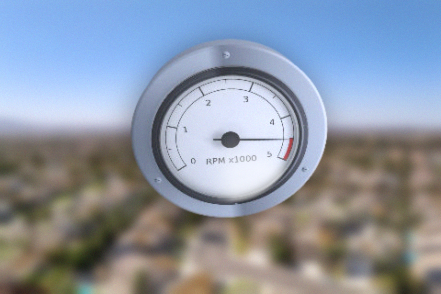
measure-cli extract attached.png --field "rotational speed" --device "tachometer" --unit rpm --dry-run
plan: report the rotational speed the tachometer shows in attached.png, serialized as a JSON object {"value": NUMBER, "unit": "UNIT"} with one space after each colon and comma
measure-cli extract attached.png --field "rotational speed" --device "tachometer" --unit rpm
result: {"value": 4500, "unit": "rpm"}
